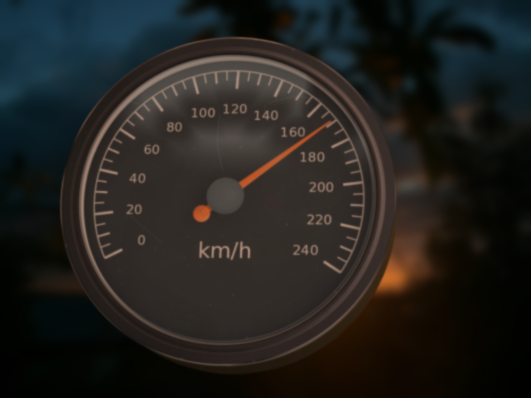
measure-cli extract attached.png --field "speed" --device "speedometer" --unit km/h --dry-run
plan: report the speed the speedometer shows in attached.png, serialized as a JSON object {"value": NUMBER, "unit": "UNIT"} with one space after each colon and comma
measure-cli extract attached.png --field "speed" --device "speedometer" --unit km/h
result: {"value": 170, "unit": "km/h"}
